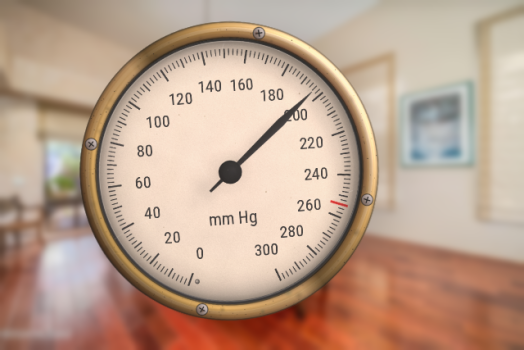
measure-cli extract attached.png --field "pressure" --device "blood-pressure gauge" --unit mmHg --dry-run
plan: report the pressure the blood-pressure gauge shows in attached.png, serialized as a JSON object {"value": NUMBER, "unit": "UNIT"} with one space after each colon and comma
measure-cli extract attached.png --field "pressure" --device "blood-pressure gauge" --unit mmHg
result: {"value": 196, "unit": "mmHg"}
